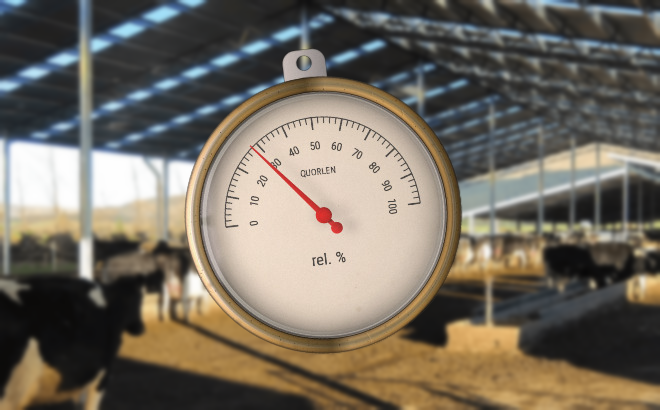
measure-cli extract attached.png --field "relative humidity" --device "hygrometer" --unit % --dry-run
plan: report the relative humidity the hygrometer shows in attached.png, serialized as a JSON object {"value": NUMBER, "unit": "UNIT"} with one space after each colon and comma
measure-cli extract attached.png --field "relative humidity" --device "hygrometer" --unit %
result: {"value": 28, "unit": "%"}
